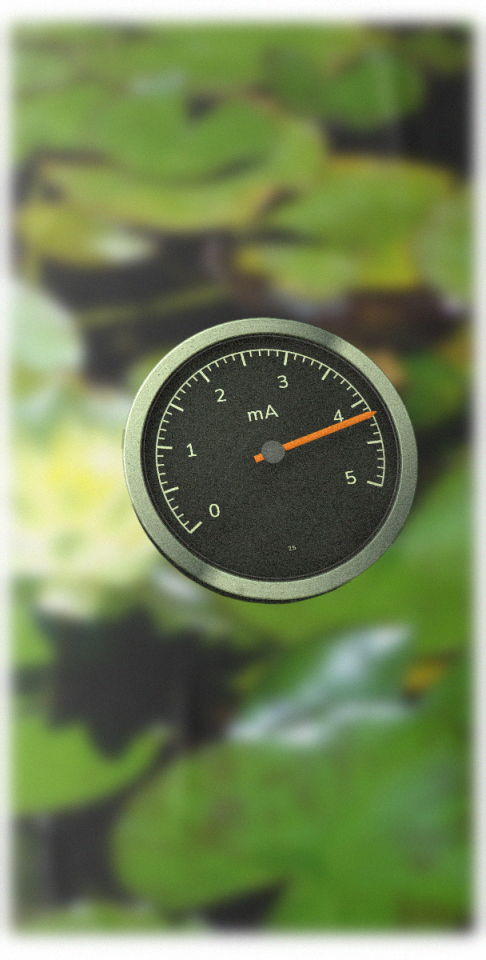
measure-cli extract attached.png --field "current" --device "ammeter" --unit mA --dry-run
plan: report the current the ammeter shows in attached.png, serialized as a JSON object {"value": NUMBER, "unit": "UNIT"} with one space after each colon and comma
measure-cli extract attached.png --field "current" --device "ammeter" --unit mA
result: {"value": 4.2, "unit": "mA"}
